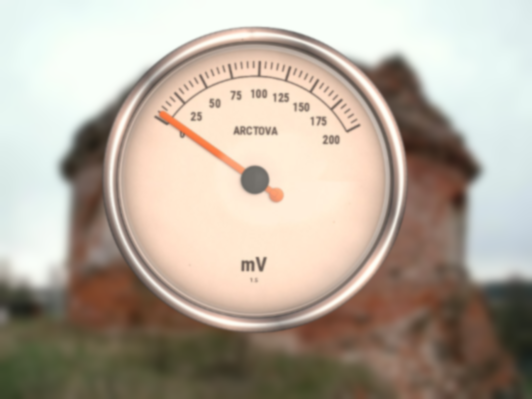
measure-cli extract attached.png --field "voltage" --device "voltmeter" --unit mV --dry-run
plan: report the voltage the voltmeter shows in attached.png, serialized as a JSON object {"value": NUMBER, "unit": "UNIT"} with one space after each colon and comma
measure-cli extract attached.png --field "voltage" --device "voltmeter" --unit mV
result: {"value": 5, "unit": "mV"}
